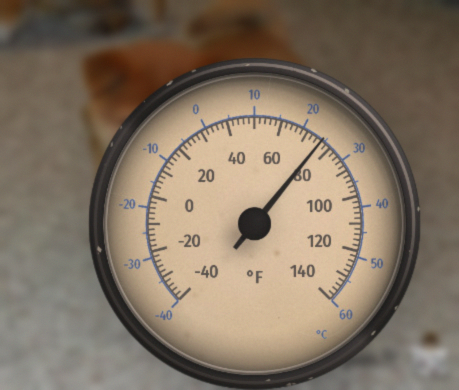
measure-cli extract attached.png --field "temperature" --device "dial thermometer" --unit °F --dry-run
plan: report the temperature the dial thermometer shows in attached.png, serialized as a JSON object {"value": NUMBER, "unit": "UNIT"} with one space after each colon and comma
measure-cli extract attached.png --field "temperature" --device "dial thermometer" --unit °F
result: {"value": 76, "unit": "°F"}
